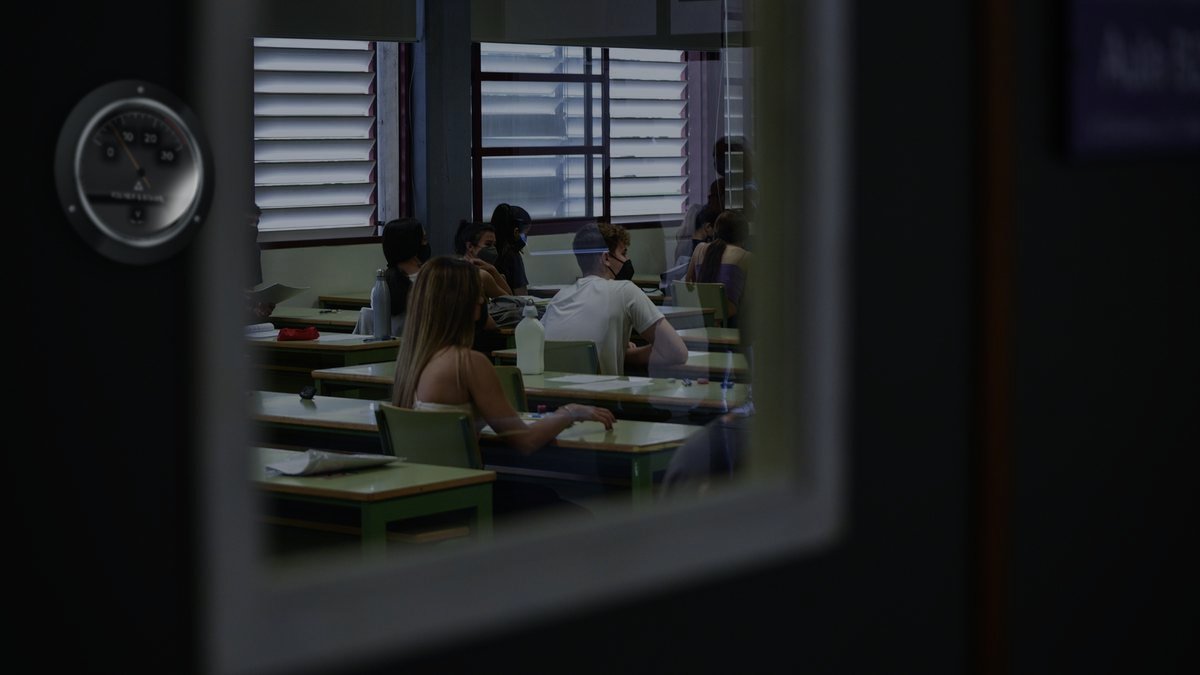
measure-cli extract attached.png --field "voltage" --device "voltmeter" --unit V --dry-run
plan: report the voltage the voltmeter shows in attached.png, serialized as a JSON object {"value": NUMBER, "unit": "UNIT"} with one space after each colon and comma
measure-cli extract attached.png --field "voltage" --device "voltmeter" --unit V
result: {"value": 6, "unit": "V"}
